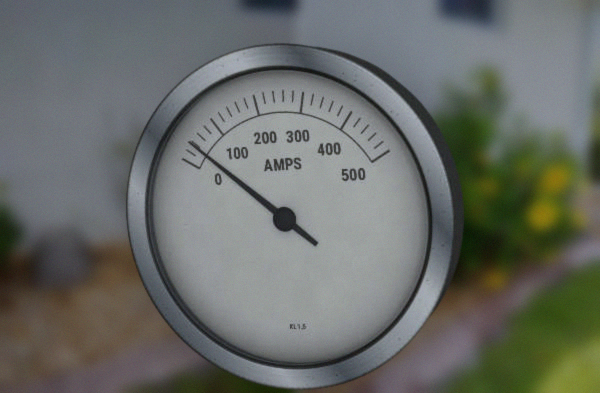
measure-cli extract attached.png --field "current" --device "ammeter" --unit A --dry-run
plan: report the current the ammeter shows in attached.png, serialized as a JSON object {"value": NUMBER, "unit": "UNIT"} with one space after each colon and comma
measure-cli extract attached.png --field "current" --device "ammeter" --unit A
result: {"value": 40, "unit": "A"}
